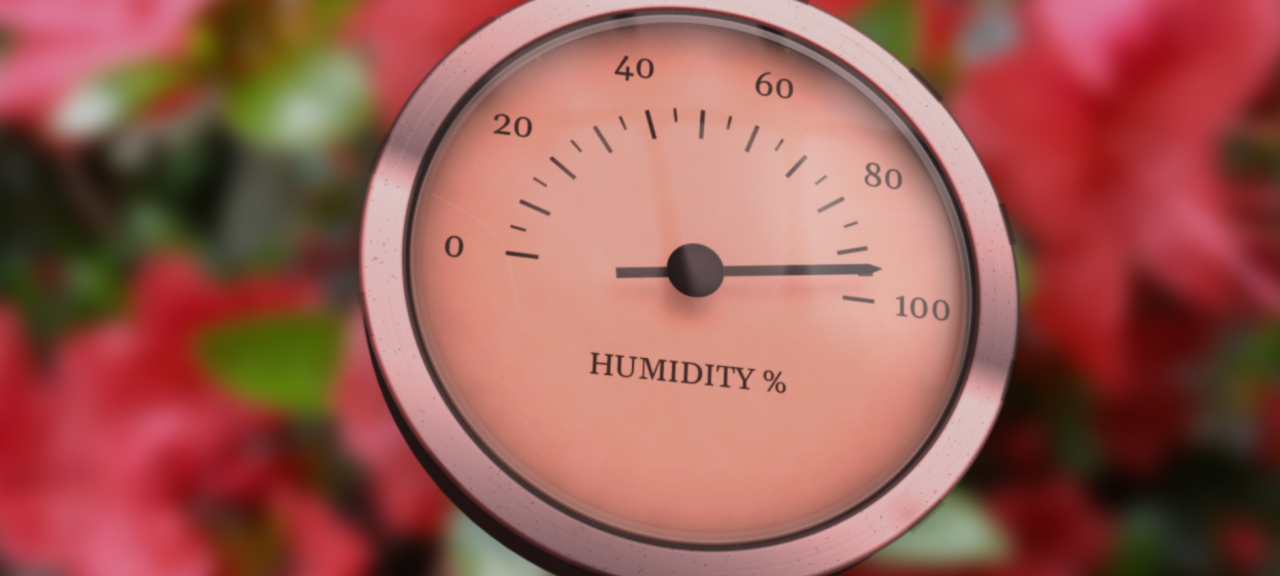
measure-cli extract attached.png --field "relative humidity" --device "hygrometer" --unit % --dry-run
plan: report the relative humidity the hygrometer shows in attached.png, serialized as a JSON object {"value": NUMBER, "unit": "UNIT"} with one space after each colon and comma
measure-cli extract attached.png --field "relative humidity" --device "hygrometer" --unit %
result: {"value": 95, "unit": "%"}
